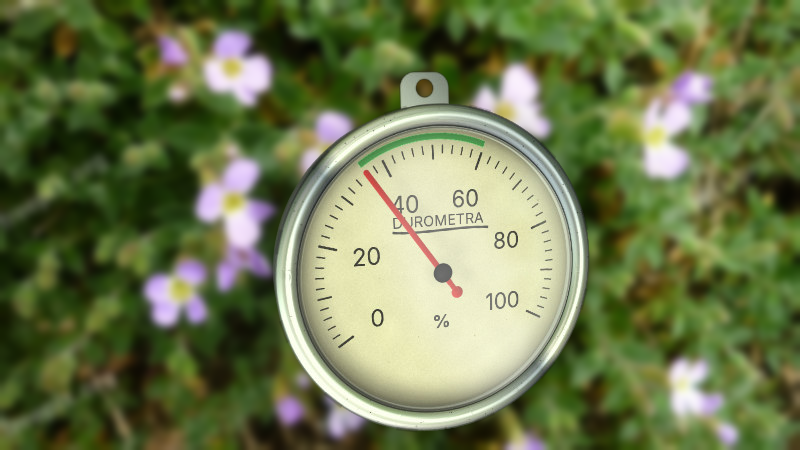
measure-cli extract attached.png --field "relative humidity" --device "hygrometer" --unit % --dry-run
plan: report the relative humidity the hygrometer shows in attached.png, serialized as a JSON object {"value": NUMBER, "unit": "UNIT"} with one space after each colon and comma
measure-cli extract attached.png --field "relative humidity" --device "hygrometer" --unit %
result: {"value": 36, "unit": "%"}
